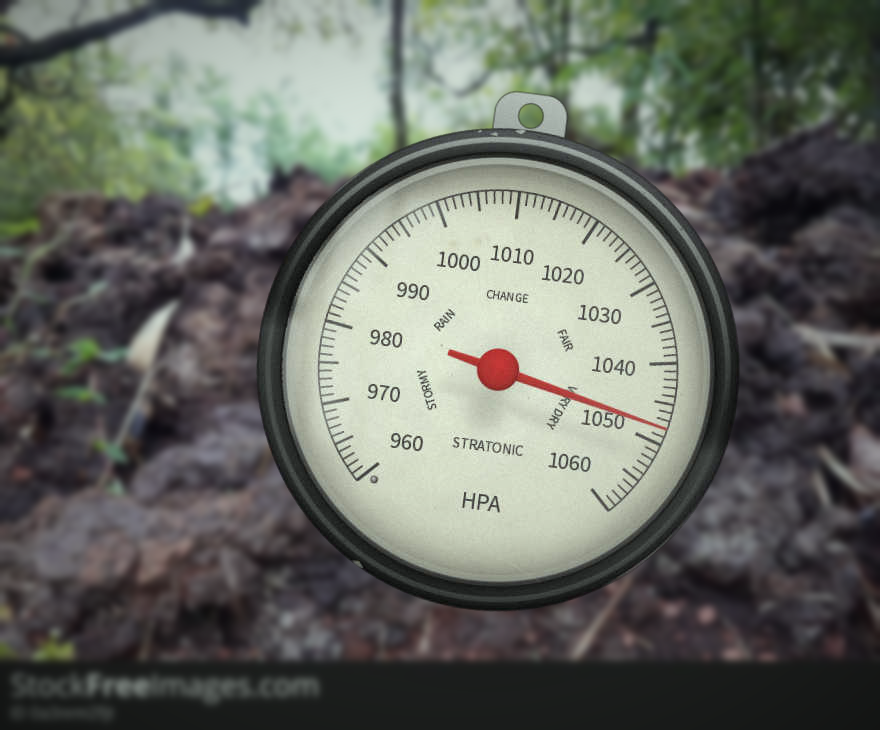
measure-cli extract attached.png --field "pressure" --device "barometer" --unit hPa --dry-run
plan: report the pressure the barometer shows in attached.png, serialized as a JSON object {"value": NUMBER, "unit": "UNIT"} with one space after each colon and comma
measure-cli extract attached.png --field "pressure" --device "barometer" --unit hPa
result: {"value": 1048, "unit": "hPa"}
